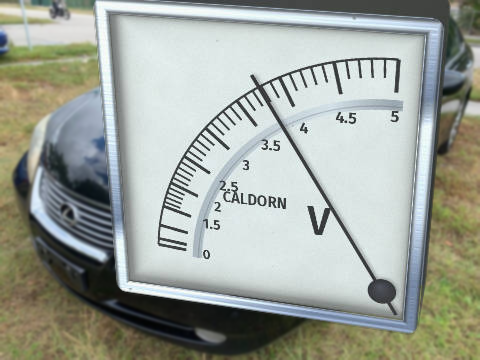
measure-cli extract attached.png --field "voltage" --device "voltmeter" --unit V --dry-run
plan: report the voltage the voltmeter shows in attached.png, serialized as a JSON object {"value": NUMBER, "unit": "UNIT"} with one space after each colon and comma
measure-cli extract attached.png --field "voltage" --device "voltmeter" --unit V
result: {"value": 3.8, "unit": "V"}
